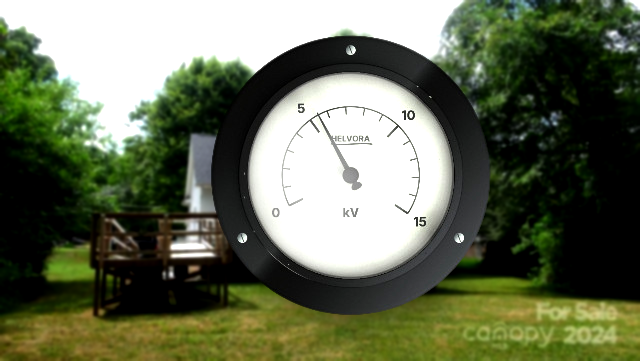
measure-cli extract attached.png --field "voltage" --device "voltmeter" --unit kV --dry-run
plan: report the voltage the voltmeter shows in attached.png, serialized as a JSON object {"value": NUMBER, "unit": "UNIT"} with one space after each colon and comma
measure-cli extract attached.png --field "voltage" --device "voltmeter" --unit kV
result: {"value": 5.5, "unit": "kV"}
